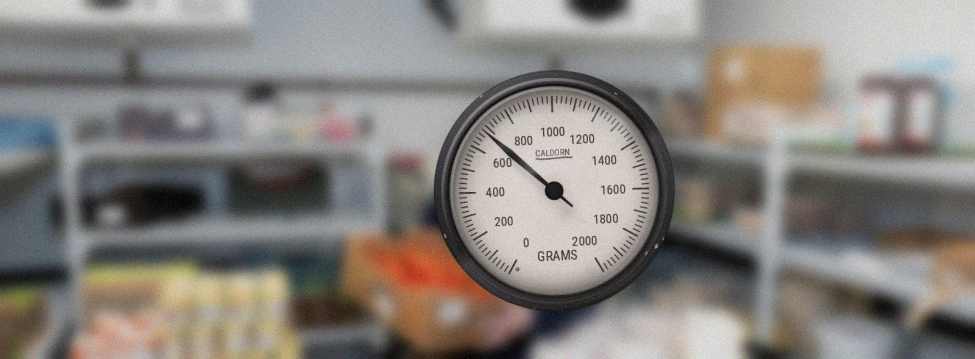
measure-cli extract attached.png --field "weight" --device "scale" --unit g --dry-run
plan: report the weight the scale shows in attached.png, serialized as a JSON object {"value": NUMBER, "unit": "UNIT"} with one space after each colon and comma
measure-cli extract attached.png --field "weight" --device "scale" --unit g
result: {"value": 680, "unit": "g"}
